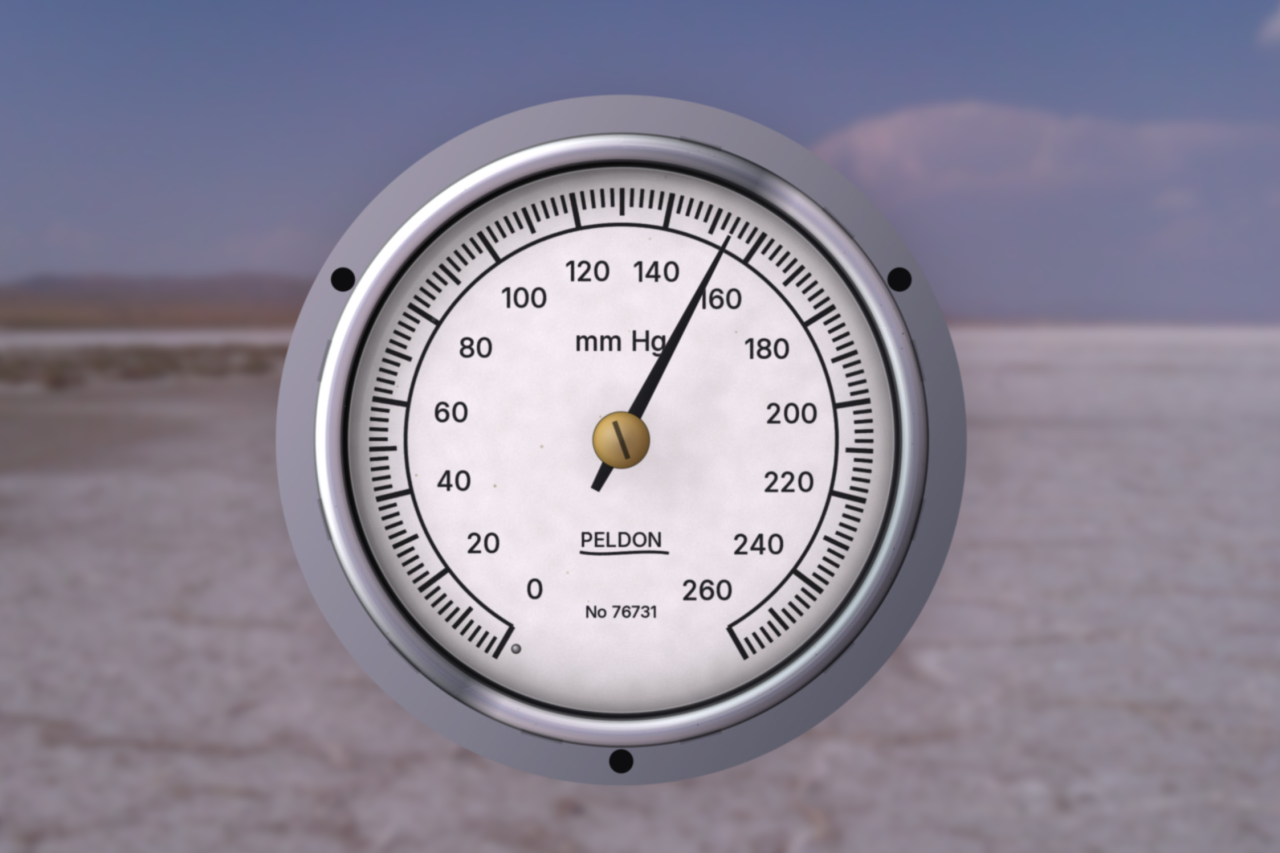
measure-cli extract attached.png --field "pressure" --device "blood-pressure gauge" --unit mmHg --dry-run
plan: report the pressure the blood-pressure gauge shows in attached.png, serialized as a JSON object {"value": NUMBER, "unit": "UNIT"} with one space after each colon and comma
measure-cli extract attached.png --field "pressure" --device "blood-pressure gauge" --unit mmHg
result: {"value": 154, "unit": "mmHg"}
